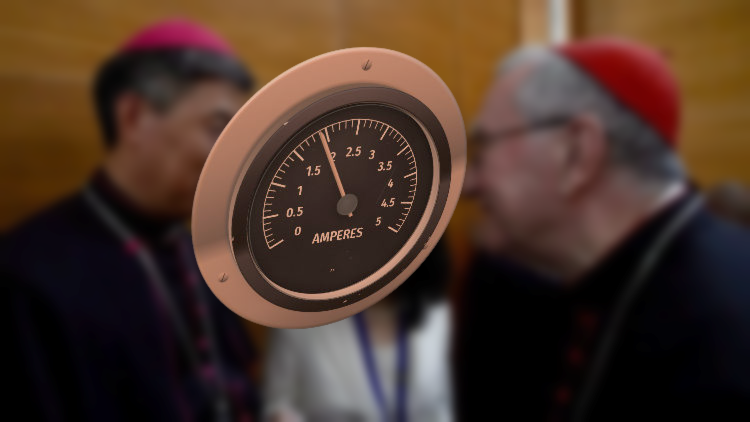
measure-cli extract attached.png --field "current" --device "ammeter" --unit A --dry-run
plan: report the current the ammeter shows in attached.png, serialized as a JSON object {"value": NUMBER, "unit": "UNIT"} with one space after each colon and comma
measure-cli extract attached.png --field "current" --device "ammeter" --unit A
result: {"value": 1.9, "unit": "A"}
